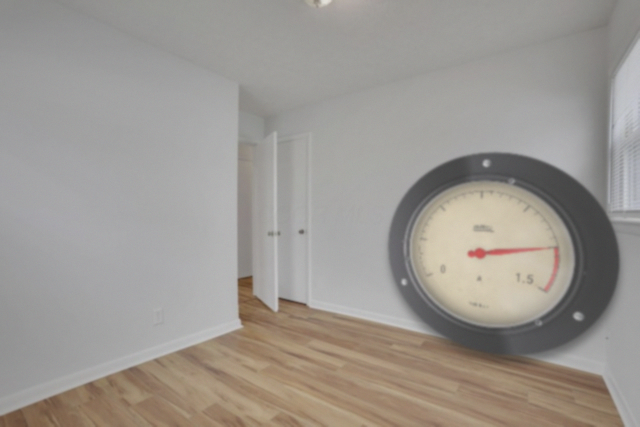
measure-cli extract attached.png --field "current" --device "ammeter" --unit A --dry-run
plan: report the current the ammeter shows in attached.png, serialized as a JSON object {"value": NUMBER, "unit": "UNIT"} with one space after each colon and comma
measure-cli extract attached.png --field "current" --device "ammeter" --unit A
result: {"value": 1.25, "unit": "A"}
